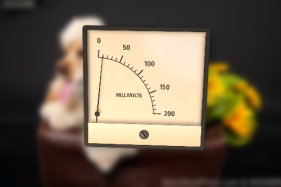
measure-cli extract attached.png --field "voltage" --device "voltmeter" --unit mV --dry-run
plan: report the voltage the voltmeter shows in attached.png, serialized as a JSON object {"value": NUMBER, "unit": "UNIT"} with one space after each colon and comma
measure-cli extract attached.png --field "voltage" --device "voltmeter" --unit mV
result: {"value": 10, "unit": "mV"}
